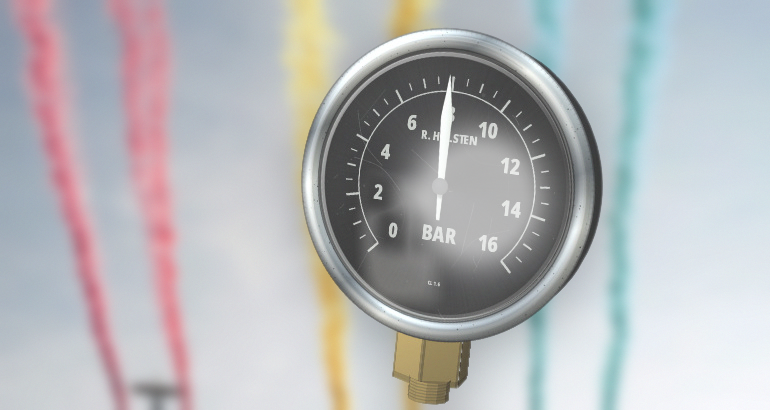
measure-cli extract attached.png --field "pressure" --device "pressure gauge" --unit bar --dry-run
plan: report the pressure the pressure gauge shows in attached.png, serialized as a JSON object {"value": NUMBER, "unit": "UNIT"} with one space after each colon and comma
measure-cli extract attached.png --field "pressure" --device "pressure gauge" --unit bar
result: {"value": 8, "unit": "bar"}
